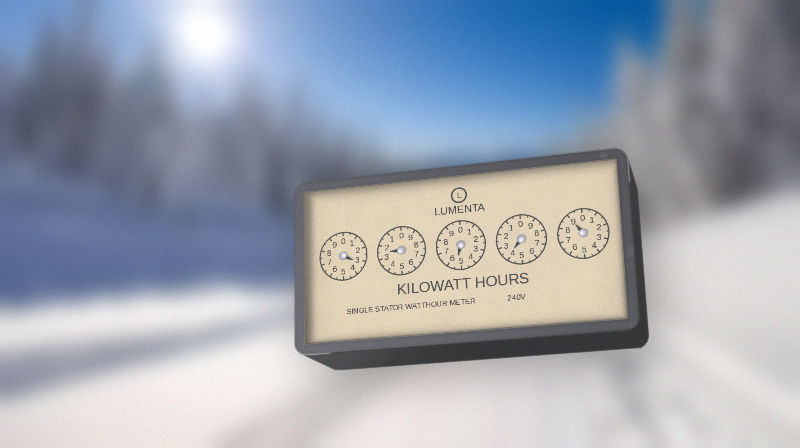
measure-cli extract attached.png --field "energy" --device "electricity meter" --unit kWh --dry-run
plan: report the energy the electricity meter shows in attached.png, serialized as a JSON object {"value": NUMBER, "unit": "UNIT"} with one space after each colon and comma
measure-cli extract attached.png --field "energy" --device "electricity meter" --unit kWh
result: {"value": 32539, "unit": "kWh"}
